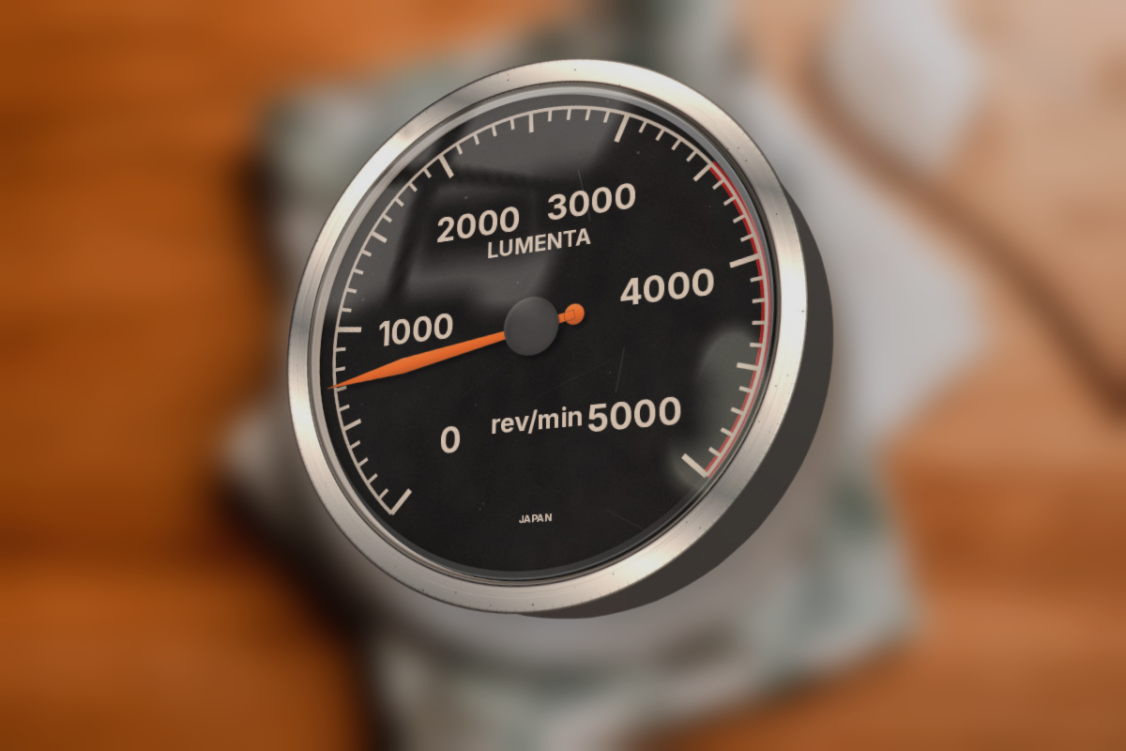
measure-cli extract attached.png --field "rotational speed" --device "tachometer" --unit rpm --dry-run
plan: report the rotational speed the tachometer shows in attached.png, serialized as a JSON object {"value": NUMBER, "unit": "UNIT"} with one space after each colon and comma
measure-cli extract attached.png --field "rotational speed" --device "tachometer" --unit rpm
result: {"value": 700, "unit": "rpm"}
